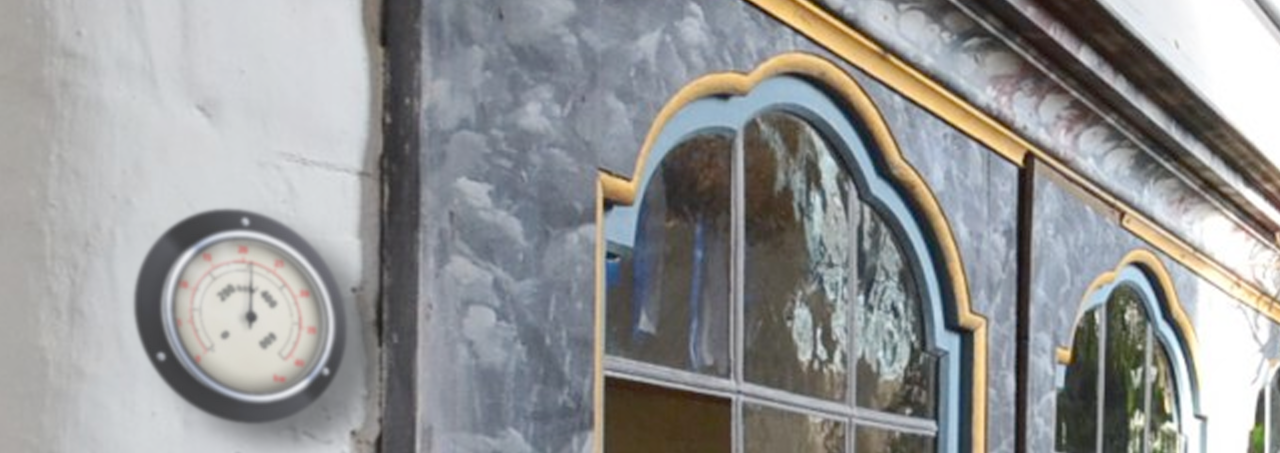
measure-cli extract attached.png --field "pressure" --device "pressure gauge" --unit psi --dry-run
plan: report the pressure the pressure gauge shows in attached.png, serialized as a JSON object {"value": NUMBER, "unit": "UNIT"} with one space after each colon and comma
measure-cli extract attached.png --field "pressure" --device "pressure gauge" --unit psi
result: {"value": 300, "unit": "psi"}
